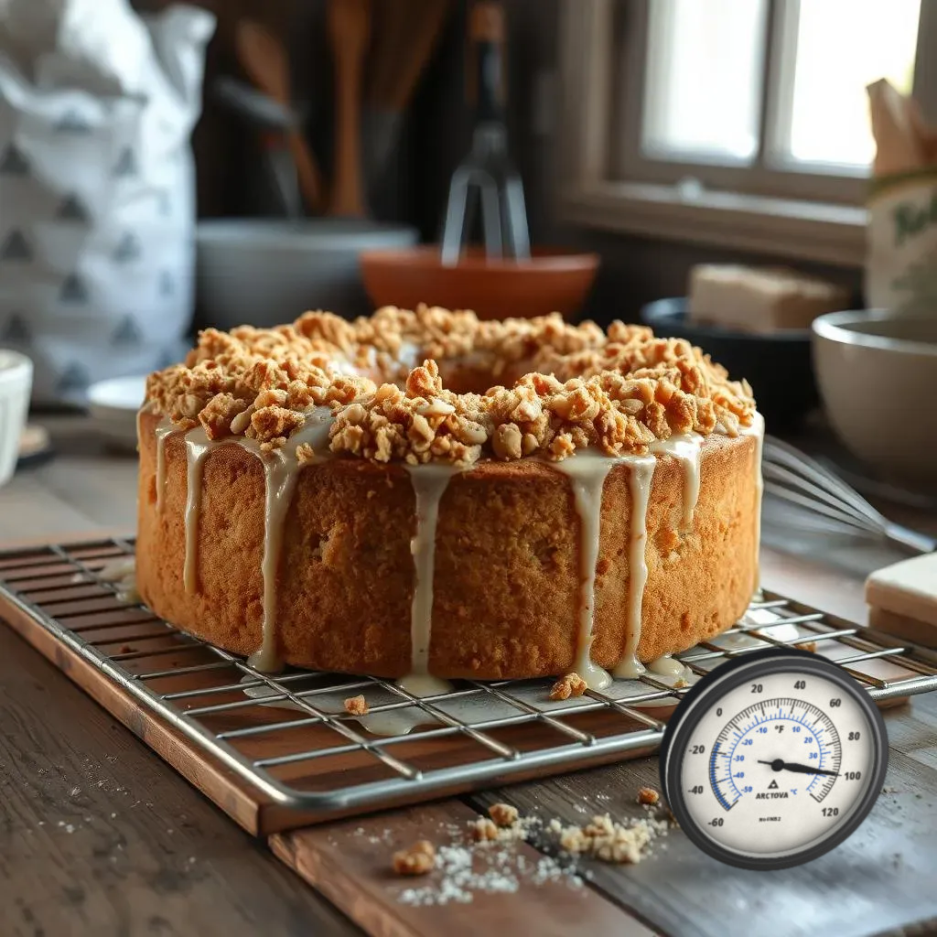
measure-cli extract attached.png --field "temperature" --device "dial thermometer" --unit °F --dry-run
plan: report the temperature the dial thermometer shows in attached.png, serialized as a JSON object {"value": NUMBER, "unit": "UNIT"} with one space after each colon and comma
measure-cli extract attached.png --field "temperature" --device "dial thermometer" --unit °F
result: {"value": 100, "unit": "°F"}
